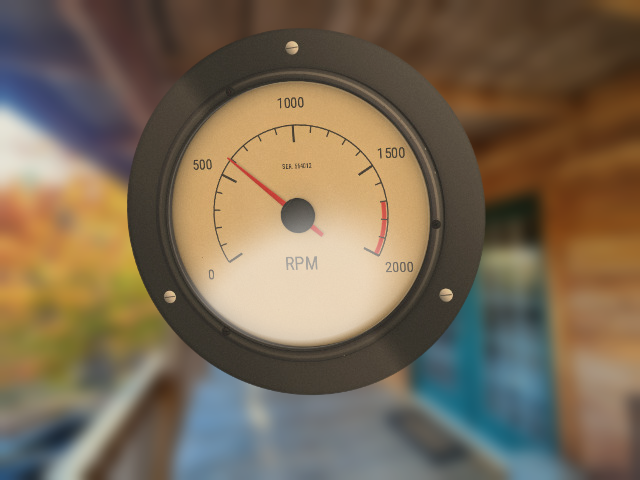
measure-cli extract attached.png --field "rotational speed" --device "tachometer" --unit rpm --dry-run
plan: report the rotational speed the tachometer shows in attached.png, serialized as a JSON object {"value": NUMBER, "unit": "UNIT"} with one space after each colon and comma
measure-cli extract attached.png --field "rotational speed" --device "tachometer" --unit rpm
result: {"value": 600, "unit": "rpm"}
